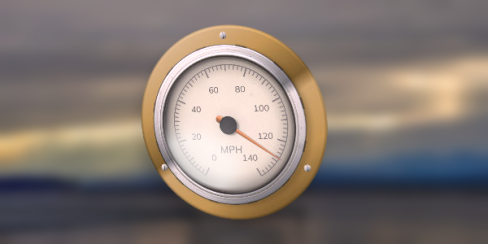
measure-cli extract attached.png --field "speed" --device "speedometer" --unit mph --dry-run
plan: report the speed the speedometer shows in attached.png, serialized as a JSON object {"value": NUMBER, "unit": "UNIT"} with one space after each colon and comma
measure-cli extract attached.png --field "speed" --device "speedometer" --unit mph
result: {"value": 128, "unit": "mph"}
